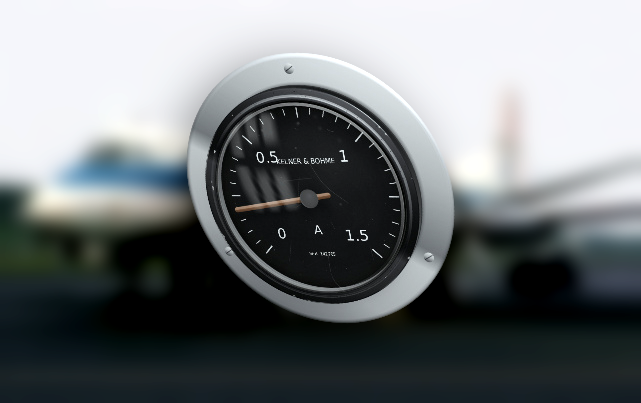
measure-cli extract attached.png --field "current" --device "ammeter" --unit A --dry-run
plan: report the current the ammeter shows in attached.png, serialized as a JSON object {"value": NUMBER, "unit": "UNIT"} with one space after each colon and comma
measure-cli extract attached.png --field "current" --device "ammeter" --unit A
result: {"value": 0.2, "unit": "A"}
